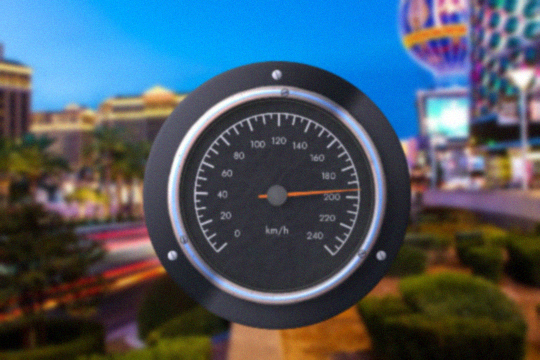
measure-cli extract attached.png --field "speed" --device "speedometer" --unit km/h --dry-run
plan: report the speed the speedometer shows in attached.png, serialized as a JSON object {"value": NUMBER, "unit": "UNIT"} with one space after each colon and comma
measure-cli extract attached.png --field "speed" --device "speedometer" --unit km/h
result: {"value": 195, "unit": "km/h"}
